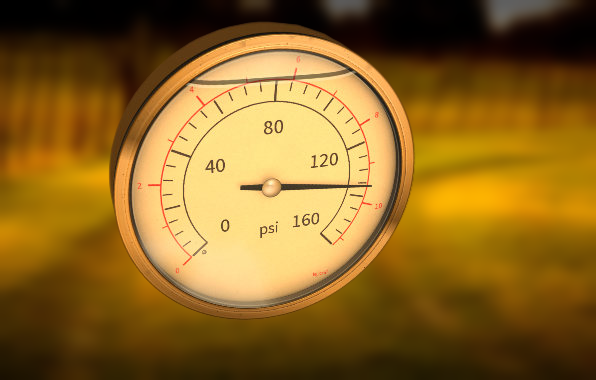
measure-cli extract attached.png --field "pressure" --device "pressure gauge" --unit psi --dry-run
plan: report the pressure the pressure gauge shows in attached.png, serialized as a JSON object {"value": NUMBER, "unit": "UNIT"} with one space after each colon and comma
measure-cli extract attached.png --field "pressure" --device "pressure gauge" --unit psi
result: {"value": 135, "unit": "psi"}
